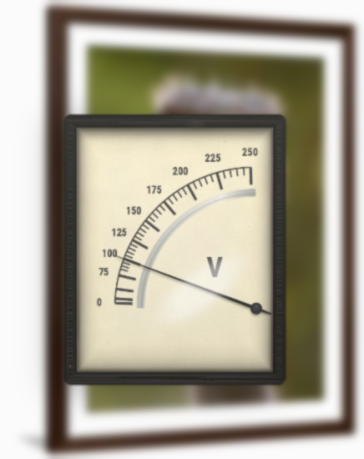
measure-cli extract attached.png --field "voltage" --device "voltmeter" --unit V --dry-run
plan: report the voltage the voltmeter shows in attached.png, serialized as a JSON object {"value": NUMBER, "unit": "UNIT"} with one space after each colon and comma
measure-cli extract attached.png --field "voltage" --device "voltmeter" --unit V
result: {"value": 100, "unit": "V"}
